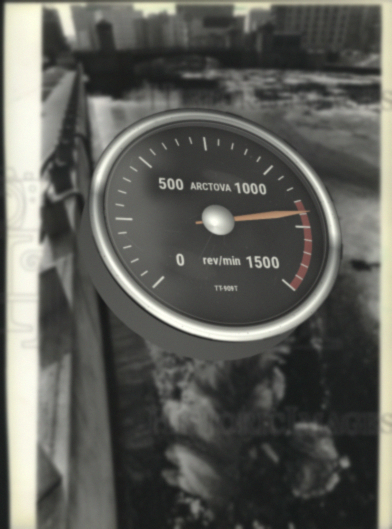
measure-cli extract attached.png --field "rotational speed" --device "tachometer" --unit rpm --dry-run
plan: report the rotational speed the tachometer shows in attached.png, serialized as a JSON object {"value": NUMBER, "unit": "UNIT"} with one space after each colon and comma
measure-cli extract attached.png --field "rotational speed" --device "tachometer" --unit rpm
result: {"value": 1200, "unit": "rpm"}
